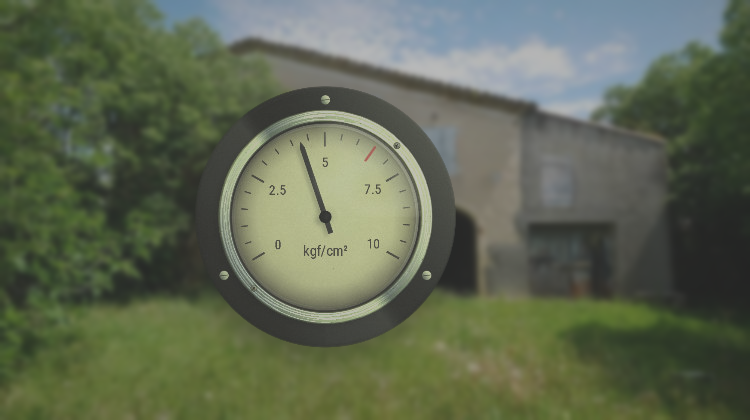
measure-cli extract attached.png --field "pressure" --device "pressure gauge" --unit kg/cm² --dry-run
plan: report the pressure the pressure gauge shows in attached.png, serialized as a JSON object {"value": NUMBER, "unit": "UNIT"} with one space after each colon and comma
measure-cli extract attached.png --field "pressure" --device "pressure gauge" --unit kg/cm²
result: {"value": 4.25, "unit": "kg/cm²"}
